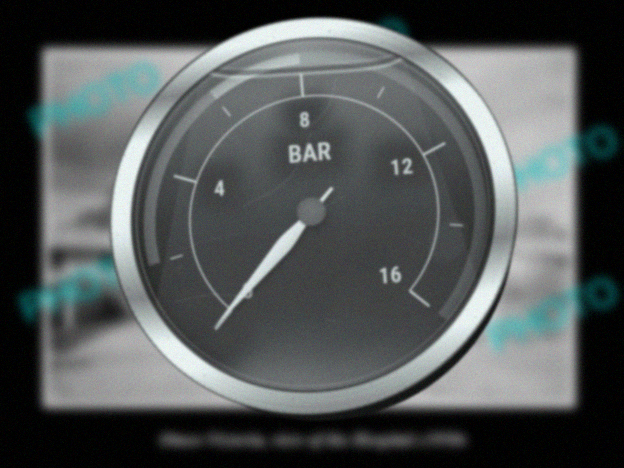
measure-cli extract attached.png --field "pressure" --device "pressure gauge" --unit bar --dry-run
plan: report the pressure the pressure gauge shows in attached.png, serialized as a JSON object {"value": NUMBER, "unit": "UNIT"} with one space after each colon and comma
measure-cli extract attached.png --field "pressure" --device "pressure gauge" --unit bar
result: {"value": 0, "unit": "bar"}
